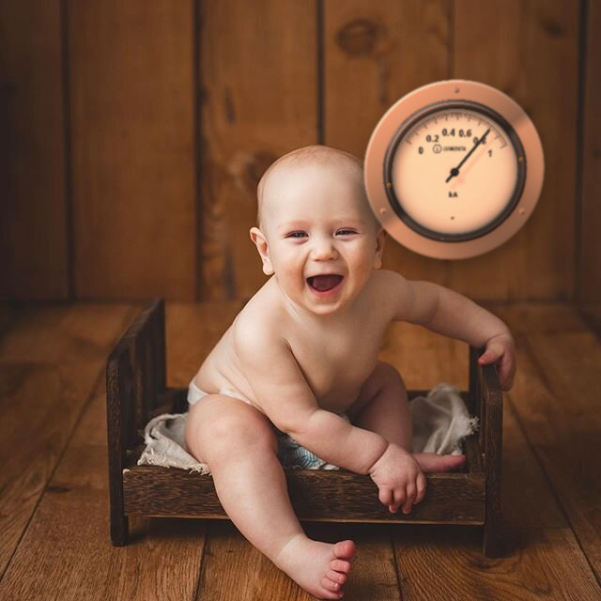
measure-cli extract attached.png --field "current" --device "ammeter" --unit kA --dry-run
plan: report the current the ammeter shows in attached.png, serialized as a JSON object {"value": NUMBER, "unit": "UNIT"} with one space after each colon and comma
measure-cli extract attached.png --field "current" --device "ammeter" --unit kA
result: {"value": 0.8, "unit": "kA"}
